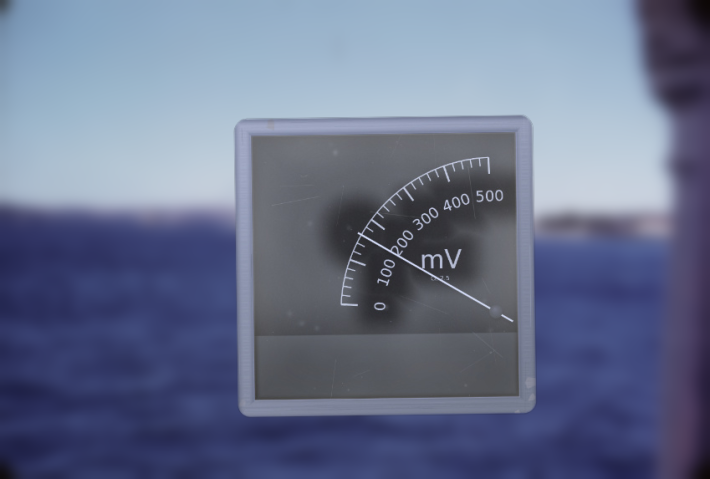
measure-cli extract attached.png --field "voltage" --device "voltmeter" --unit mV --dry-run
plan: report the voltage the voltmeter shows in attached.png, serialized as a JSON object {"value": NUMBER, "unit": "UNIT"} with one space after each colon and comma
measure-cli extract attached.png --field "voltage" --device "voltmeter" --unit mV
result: {"value": 160, "unit": "mV"}
